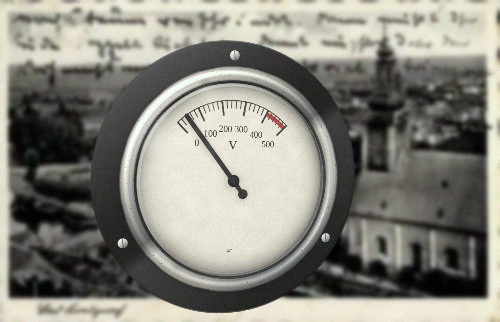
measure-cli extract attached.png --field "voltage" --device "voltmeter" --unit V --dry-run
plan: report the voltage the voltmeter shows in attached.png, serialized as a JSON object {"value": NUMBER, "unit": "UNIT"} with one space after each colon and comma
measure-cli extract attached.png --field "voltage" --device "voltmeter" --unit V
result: {"value": 40, "unit": "V"}
